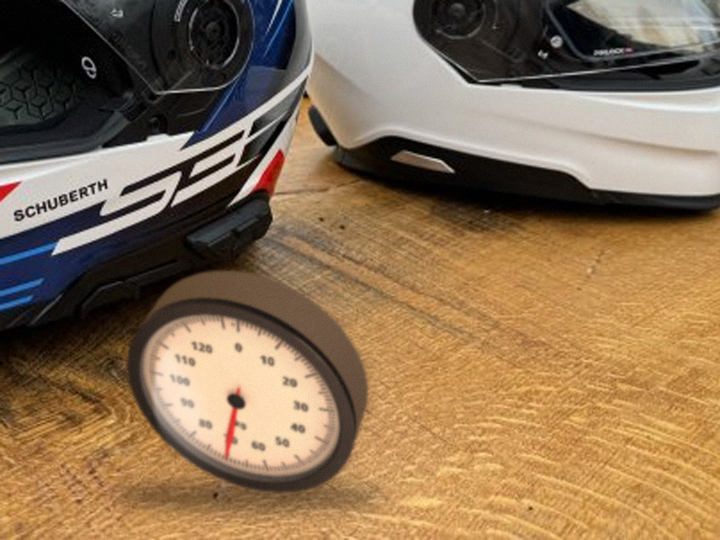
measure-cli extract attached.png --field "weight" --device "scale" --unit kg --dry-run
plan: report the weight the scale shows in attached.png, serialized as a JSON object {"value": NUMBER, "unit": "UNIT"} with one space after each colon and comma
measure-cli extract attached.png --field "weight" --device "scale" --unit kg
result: {"value": 70, "unit": "kg"}
